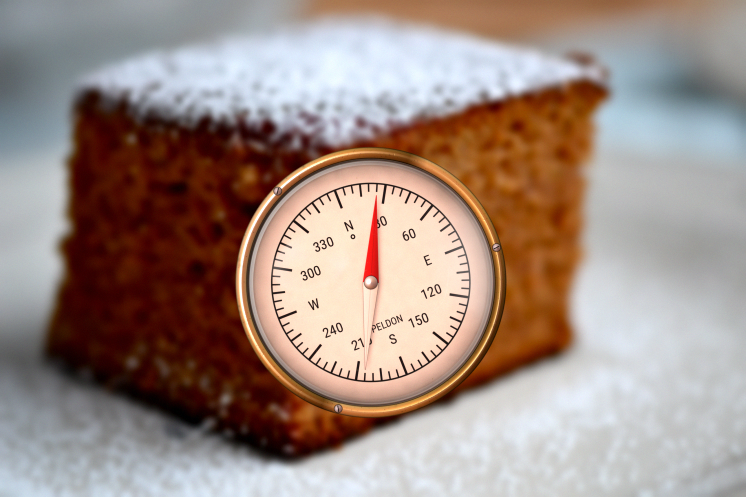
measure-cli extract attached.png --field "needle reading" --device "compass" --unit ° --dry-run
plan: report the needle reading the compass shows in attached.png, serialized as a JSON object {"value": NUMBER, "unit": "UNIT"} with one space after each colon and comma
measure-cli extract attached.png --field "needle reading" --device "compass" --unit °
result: {"value": 25, "unit": "°"}
